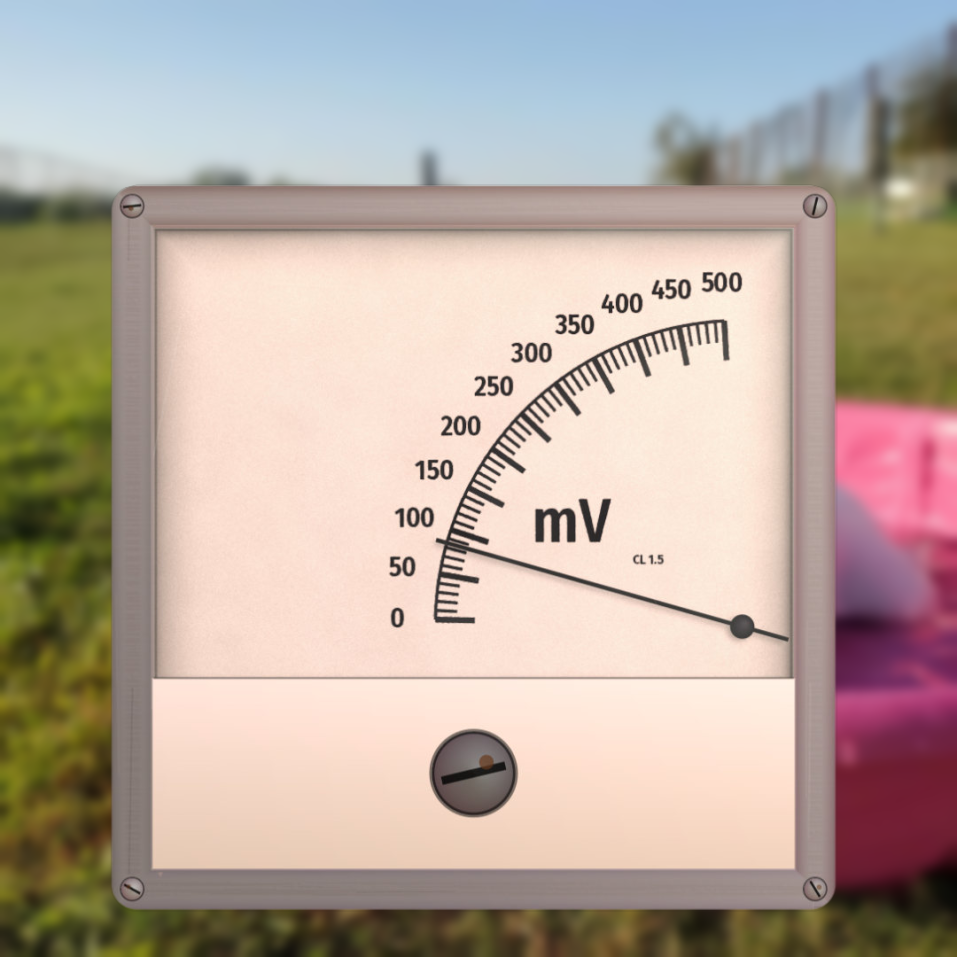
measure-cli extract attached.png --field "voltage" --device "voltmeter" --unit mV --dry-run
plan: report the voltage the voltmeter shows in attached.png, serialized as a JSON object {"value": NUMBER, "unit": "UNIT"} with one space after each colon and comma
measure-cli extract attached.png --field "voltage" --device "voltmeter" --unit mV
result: {"value": 85, "unit": "mV"}
